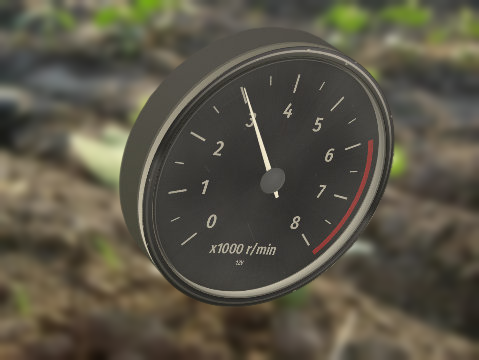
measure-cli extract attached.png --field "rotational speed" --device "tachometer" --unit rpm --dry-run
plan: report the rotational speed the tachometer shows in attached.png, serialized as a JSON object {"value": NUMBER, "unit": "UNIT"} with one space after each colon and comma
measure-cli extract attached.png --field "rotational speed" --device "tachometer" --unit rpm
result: {"value": 3000, "unit": "rpm"}
